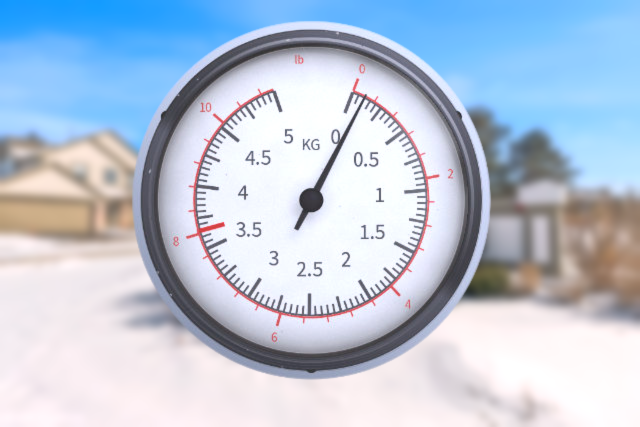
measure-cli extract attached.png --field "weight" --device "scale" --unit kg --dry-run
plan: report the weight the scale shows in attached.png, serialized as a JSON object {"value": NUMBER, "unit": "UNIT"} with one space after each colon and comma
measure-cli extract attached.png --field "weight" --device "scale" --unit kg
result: {"value": 0.1, "unit": "kg"}
